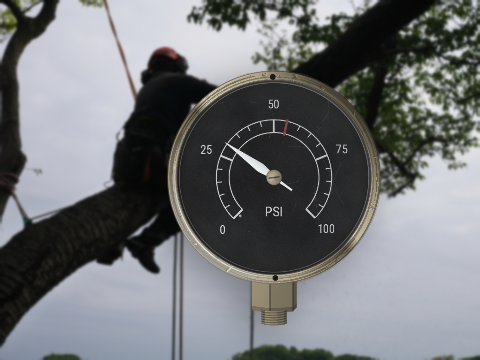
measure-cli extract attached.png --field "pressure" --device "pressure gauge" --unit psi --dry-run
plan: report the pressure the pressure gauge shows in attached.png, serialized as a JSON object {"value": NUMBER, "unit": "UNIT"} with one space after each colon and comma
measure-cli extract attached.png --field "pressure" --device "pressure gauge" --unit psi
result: {"value": 30, "unit": "psi"}
